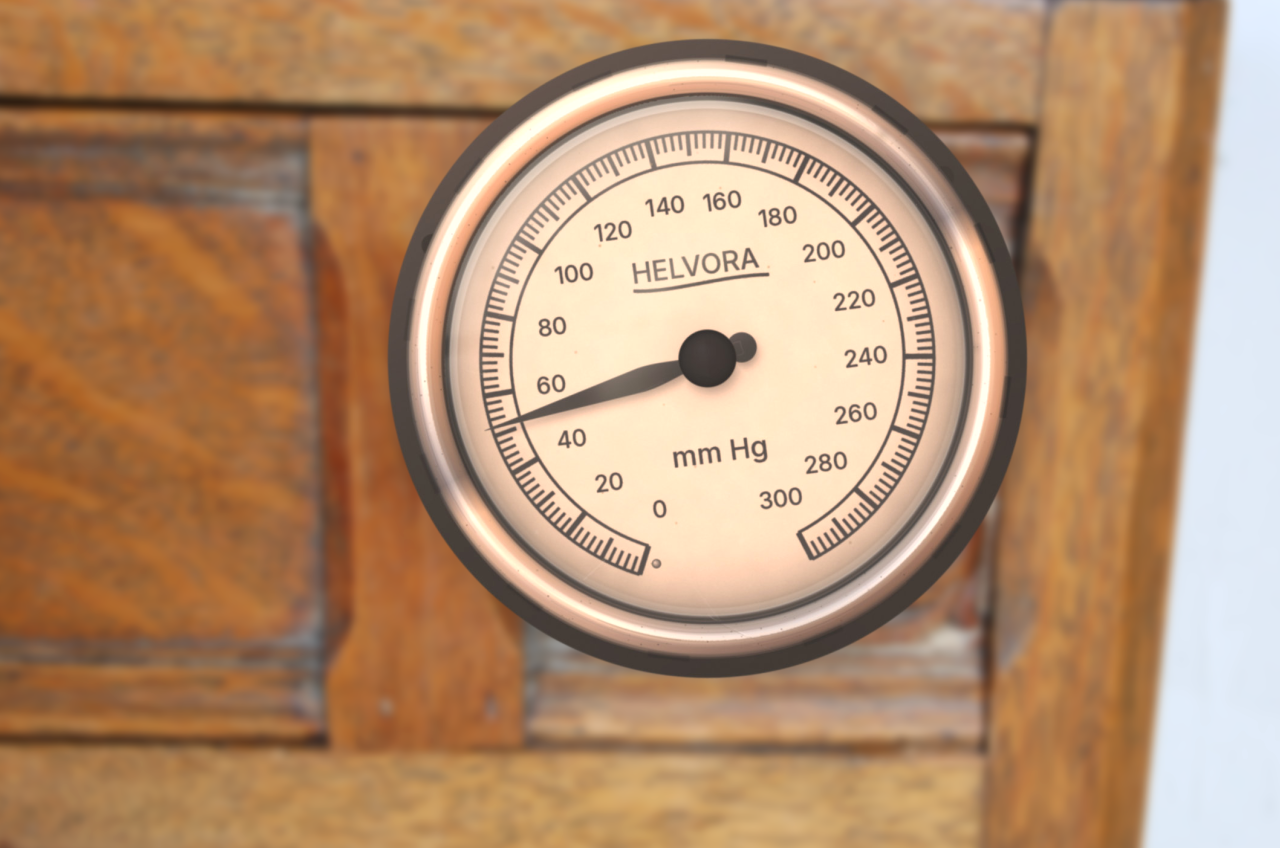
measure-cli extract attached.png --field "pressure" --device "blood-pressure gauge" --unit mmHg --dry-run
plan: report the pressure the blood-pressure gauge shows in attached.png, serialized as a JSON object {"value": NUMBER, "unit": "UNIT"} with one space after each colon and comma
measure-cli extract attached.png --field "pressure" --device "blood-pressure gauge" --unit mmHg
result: {"value": 52, "unit": "mmHg"}
